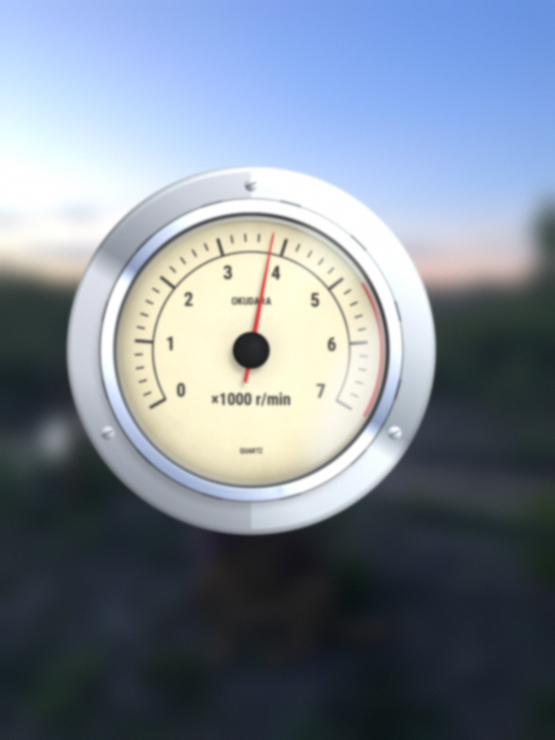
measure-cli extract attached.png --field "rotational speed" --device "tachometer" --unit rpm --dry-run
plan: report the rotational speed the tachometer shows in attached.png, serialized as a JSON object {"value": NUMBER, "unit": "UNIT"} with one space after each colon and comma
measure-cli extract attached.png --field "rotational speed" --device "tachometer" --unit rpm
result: {"value": 3800, "unit": "rpm"}
